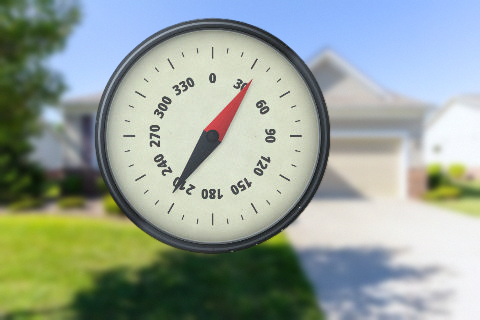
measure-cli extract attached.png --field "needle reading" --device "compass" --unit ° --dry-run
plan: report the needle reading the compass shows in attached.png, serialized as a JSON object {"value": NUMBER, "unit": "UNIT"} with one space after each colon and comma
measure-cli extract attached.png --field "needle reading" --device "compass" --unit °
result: {"value": 35, "unit": "°"}
